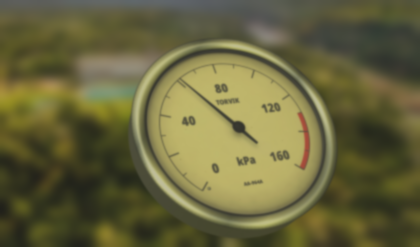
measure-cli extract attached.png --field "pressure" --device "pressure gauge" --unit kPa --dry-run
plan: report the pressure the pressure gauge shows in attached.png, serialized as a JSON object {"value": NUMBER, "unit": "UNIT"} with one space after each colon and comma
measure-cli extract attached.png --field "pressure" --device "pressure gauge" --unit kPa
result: {"value": 60, "unit": "kPa"}
